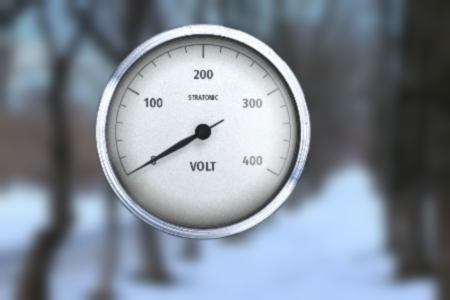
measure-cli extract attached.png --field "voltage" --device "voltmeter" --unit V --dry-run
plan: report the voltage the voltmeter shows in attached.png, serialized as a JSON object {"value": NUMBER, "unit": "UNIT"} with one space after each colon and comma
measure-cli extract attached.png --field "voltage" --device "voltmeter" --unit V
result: {"value": 0, "unit": "V"}
